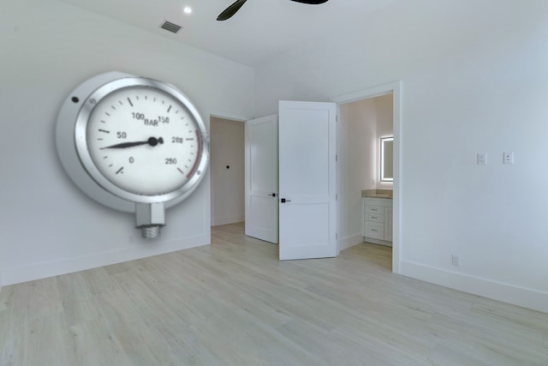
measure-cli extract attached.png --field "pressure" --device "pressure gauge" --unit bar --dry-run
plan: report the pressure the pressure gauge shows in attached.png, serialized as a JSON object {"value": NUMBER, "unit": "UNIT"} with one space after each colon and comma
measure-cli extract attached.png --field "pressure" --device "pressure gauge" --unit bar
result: {"value": 30, "unit": "bar"}
